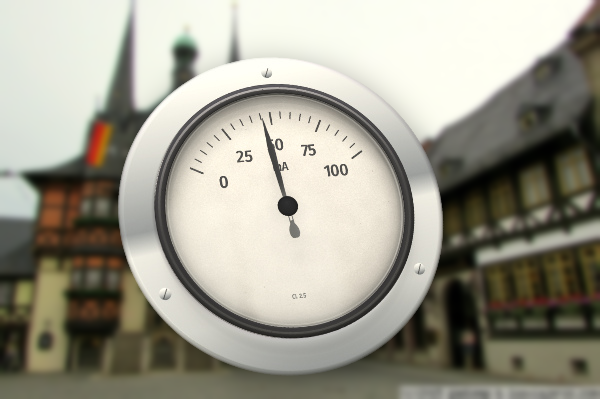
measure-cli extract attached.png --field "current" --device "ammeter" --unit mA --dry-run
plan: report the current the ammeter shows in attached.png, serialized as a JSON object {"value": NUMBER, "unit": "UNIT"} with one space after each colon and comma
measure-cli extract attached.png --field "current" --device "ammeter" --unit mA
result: {"value": 45, "unit": "mA"}
